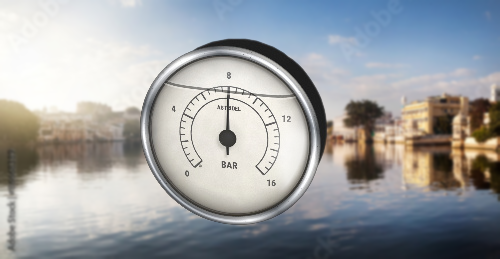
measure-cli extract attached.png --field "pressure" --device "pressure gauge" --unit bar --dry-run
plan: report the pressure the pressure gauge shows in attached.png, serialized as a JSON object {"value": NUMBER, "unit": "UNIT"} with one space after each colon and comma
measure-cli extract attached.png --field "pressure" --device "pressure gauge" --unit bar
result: {"value": 8, "unit": "bar"}
